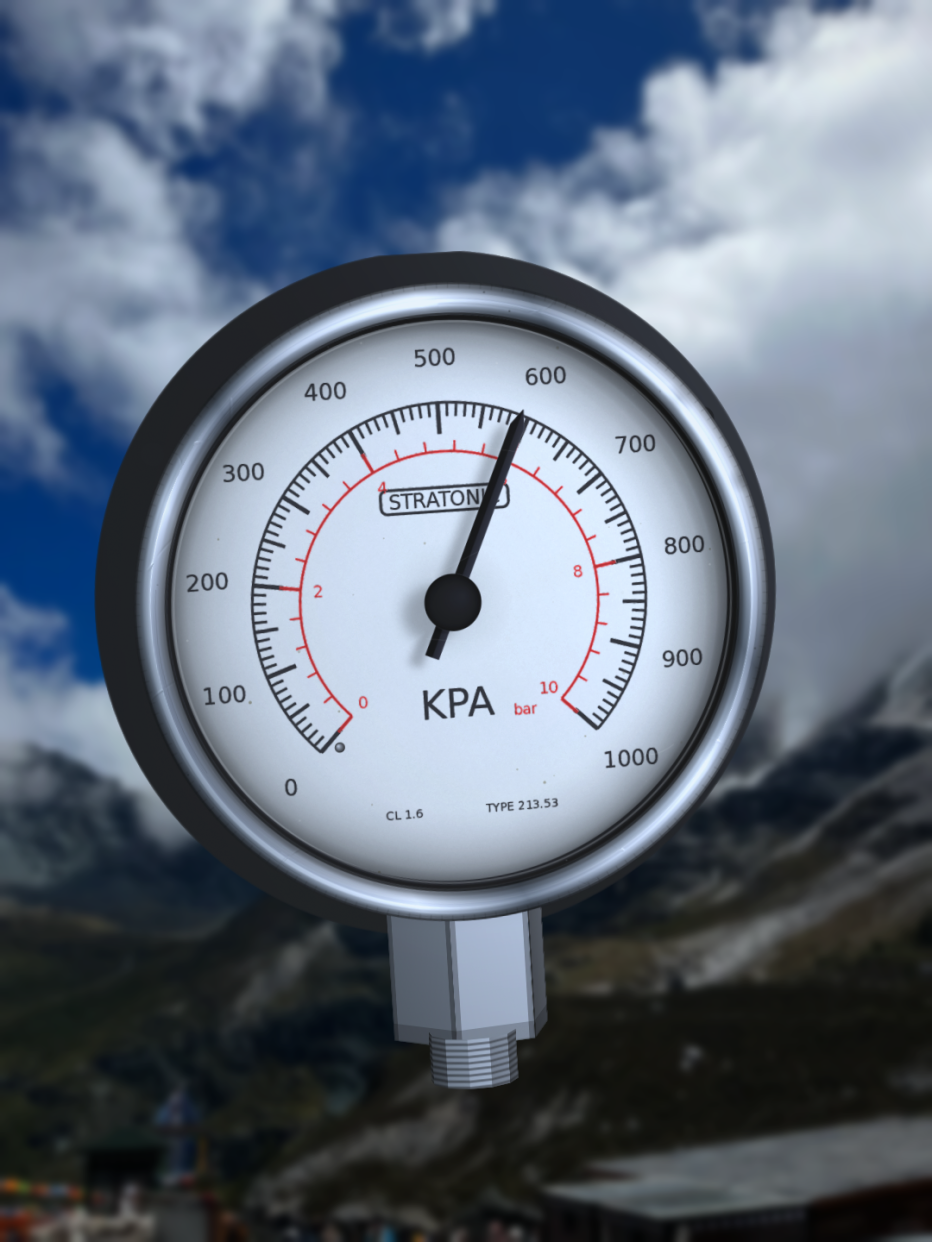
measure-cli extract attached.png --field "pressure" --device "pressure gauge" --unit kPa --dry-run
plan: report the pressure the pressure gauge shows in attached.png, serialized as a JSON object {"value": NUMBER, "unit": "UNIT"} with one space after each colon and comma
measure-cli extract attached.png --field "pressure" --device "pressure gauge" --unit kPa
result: {"value": 590, "unit": "kPa"}
